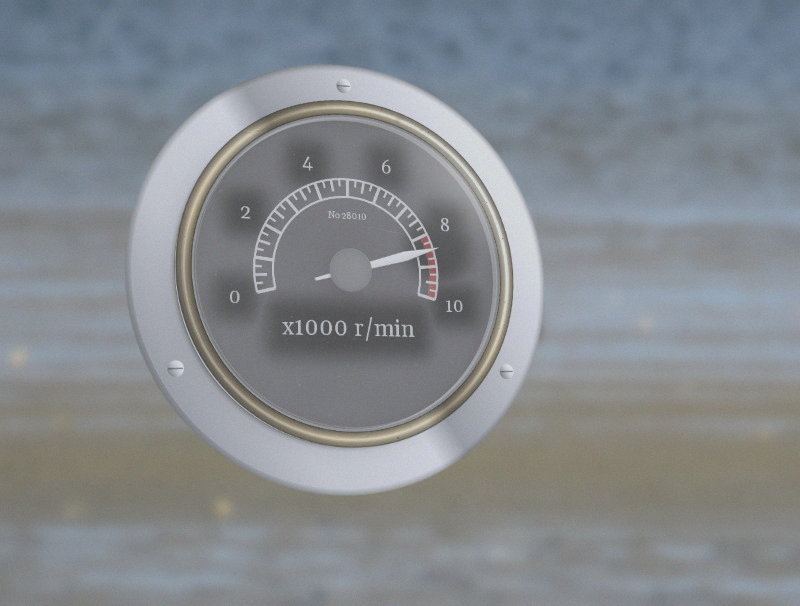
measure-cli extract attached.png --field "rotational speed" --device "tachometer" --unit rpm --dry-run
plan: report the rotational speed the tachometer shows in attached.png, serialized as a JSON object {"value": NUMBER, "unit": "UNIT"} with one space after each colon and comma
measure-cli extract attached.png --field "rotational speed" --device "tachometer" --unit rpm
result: {"value": 8500, "unit": "rpm"}
